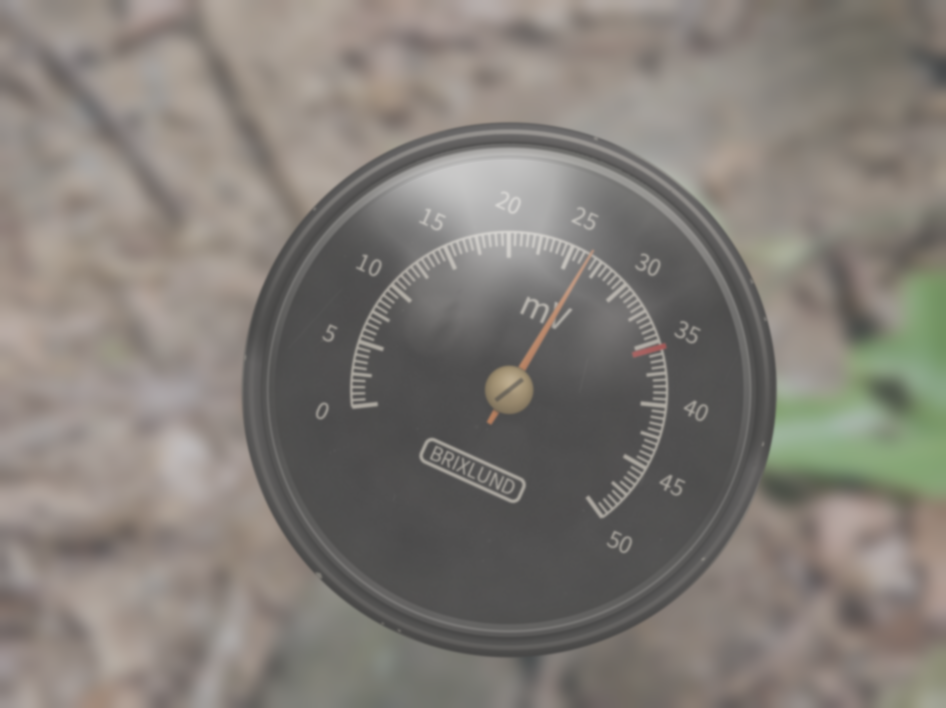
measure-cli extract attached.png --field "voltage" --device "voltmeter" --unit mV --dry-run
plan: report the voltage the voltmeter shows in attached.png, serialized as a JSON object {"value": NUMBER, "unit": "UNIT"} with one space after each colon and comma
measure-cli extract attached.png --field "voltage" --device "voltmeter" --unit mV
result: {"value": 26.5, "unit": "mV"}
